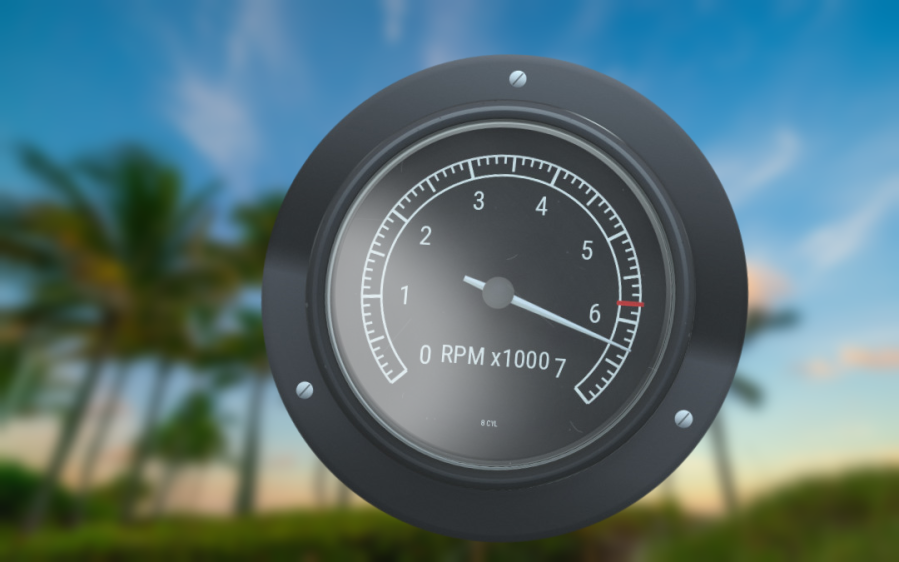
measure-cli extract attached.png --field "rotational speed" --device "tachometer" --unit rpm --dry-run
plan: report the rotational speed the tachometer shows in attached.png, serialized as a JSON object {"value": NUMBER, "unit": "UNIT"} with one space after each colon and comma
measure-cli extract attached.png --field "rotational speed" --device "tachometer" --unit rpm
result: {"value": 6300, "unit": "rpm"}
